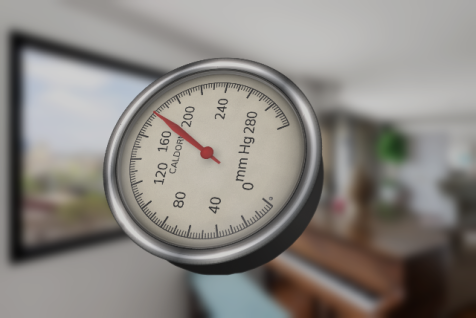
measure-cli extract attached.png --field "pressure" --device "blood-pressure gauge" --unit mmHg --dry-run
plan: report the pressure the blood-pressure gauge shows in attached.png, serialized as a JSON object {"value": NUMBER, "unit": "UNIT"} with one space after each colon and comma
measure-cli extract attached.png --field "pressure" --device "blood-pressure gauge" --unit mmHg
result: {"value": 180, "unit": "mmHg"}
